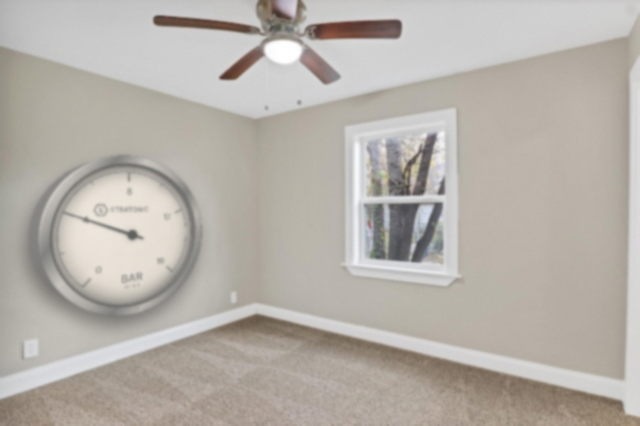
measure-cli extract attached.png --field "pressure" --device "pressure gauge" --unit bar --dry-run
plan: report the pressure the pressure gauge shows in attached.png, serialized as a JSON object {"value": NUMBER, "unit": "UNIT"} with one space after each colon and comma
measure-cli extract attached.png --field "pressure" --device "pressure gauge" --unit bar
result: {"value": 4, "unit": "bar"}
